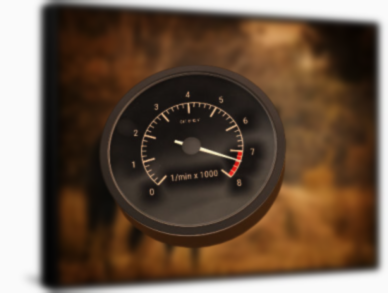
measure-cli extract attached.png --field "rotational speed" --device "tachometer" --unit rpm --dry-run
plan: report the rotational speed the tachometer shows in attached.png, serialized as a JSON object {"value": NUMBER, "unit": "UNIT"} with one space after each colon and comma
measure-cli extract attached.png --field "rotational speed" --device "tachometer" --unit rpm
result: {"value": 7400, "unit": "rpm"}
